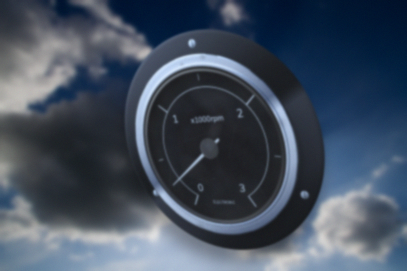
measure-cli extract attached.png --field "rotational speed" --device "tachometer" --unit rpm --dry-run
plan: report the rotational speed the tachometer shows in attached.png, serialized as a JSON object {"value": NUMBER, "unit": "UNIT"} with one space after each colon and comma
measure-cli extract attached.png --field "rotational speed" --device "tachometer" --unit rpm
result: {"value": 250, "unit": "rpm"}
